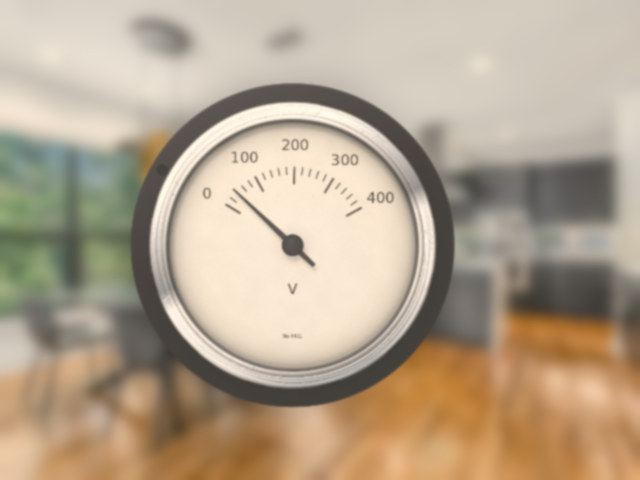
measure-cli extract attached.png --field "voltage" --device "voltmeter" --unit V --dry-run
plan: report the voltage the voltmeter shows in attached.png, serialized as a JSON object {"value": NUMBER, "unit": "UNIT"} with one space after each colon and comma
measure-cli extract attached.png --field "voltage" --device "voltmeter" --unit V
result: {"value": 40, "unit": "V"}
